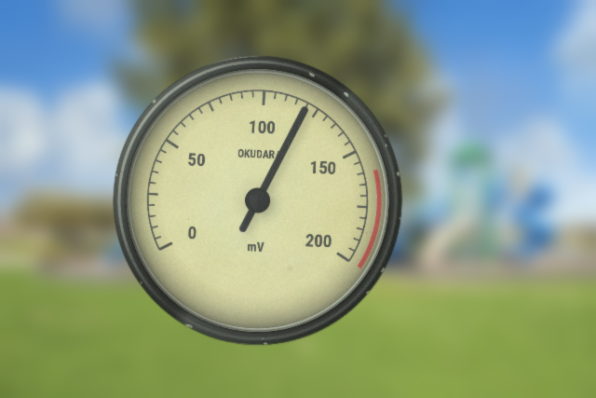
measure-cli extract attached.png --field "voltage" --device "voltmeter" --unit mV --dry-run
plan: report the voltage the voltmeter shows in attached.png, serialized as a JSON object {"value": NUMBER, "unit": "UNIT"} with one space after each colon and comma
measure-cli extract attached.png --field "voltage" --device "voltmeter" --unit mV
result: {"value": 120, "unit": "mV"}
